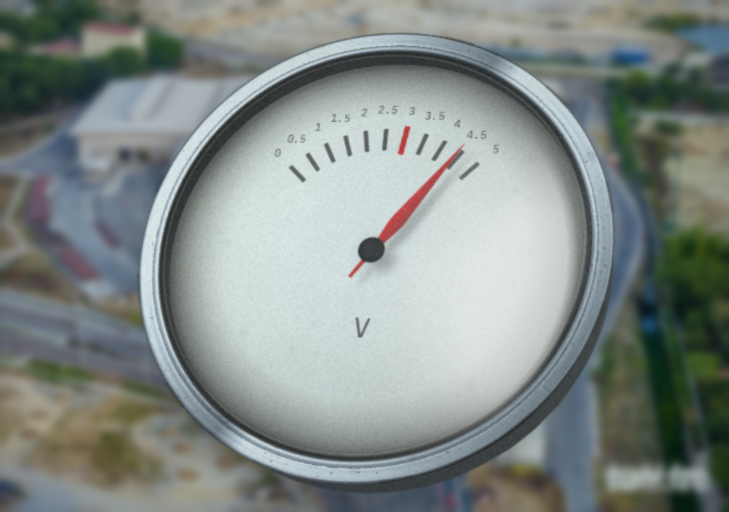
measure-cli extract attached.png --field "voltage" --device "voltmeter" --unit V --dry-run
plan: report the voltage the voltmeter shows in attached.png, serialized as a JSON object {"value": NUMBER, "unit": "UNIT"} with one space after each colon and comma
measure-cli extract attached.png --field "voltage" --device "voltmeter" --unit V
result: {"value": 4.5, "unit": "V"}
